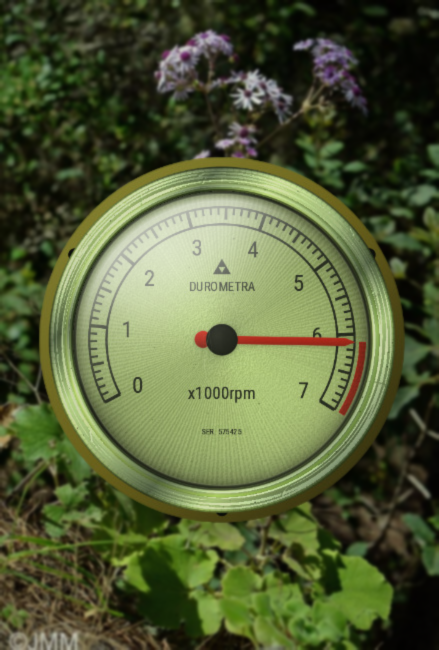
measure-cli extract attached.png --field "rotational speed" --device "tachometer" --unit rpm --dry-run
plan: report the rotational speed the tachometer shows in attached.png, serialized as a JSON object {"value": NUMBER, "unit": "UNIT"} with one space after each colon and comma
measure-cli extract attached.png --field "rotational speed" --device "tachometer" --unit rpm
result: {"value": 6100, "unit": "rpm"}
